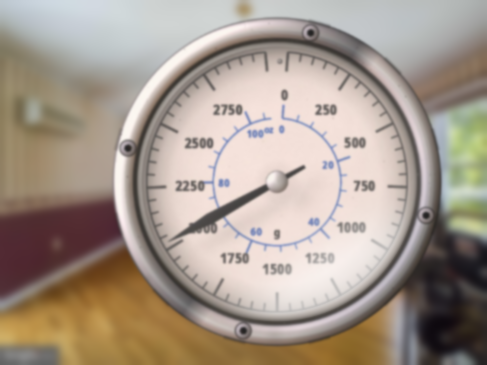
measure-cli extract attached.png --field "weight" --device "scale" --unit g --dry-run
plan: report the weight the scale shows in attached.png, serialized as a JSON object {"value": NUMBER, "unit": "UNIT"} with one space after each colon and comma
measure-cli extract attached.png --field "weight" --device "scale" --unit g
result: {"value": 2025, "unit": "g"}
